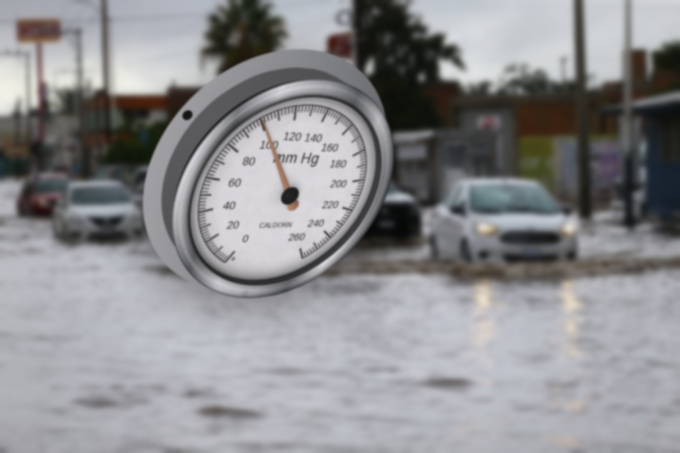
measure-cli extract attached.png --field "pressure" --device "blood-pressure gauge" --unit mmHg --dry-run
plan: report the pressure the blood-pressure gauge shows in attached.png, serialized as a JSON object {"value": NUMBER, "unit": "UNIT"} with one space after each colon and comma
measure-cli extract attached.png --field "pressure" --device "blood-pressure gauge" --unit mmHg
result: {"value": 100, "unit": "mmHg"}
